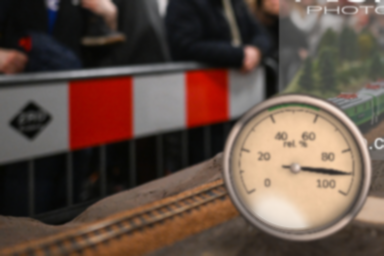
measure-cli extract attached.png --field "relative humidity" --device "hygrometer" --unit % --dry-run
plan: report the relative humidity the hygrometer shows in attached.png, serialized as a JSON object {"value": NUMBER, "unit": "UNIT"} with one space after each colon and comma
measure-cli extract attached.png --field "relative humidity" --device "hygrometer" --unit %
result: {"value": 90, "unit": "%"}
